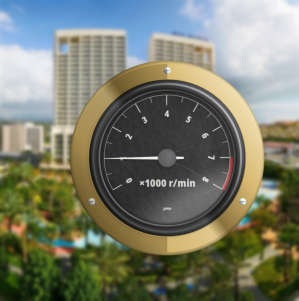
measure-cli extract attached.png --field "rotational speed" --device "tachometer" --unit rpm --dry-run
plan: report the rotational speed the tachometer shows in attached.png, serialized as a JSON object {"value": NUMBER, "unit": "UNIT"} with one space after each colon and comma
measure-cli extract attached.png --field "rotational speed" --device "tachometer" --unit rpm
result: {"value": 1000, "unit": "rpm"}
